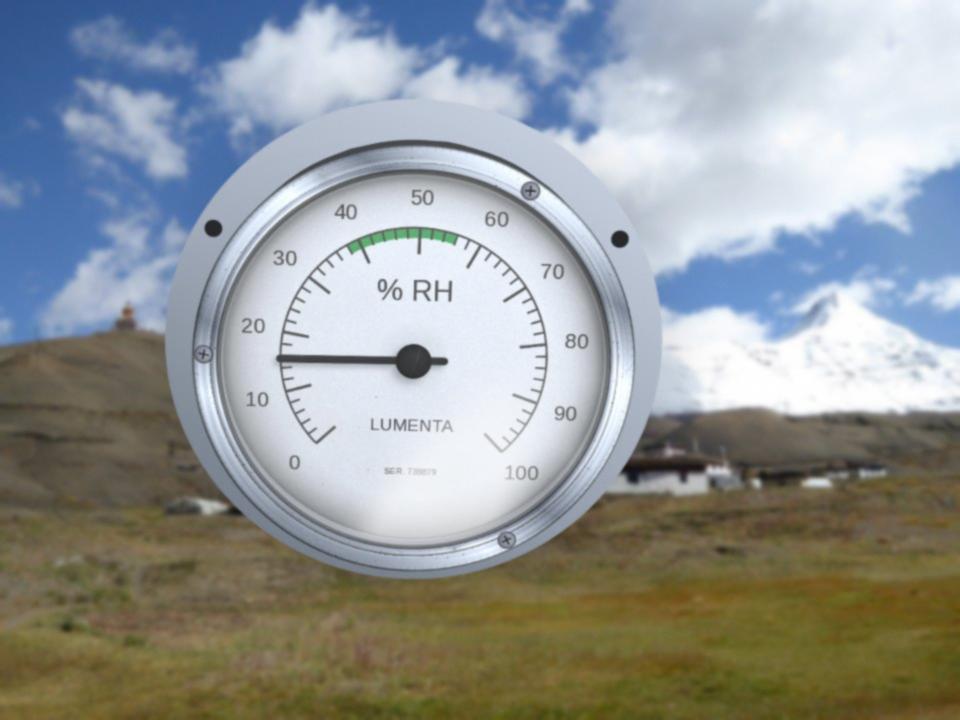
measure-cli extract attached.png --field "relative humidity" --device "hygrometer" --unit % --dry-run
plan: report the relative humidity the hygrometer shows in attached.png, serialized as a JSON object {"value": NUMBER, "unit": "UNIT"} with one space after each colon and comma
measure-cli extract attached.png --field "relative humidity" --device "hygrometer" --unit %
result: {"value": 16, "unit": "%"}
